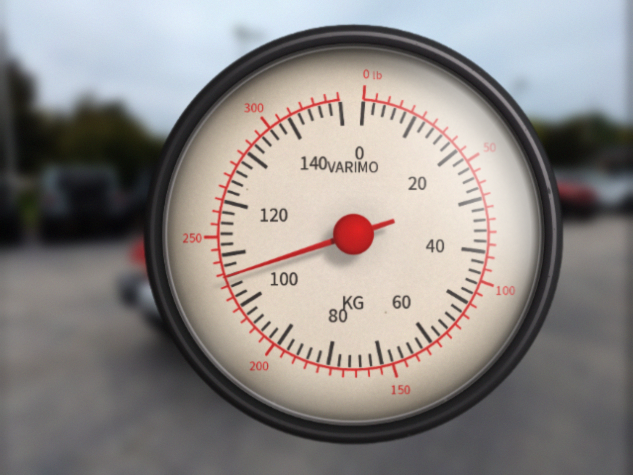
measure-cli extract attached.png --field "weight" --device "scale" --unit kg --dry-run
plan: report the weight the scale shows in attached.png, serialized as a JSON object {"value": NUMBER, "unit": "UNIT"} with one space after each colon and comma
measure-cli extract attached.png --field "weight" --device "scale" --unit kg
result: {"value": 106, "unit": "kg"}
